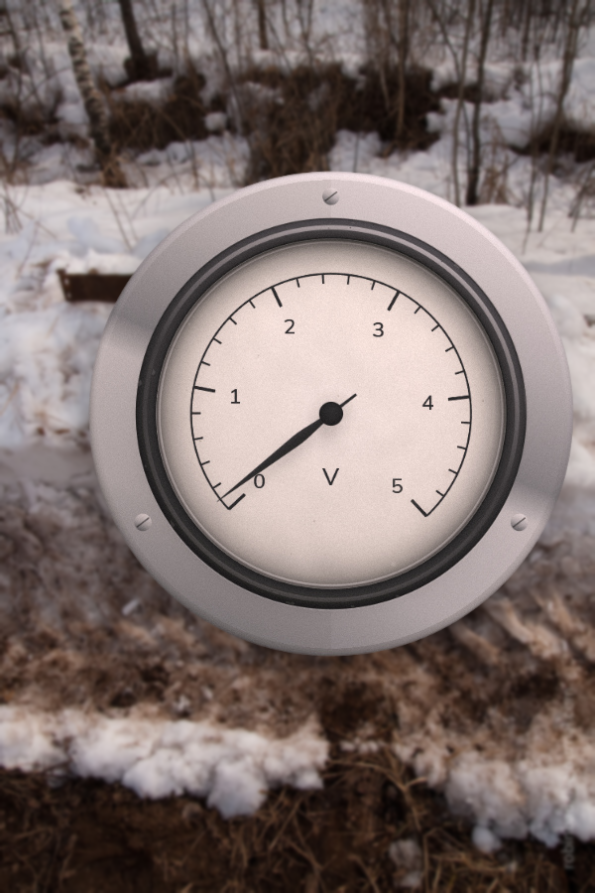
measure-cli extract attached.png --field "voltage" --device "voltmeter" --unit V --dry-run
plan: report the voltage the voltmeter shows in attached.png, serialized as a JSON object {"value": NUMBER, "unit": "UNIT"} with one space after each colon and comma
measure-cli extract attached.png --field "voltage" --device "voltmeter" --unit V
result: {"value": 0.1, "unit": "V"}
